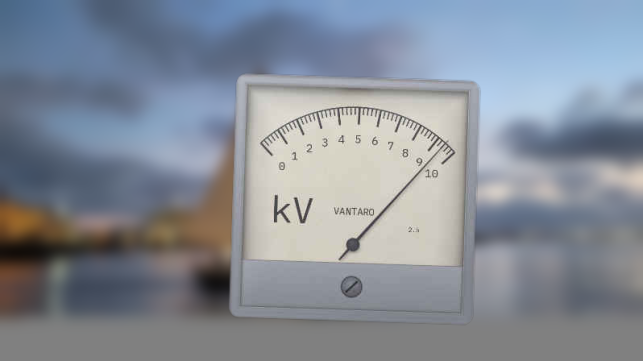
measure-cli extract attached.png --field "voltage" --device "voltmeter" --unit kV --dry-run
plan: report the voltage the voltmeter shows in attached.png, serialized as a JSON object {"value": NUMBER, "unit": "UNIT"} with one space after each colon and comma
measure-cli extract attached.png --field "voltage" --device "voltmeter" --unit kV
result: {"value": 9.4, "unit": "kV"}
